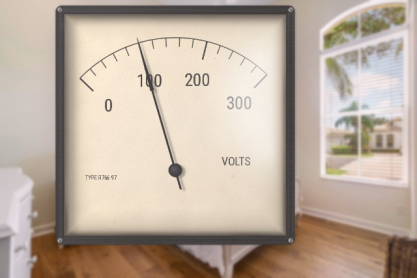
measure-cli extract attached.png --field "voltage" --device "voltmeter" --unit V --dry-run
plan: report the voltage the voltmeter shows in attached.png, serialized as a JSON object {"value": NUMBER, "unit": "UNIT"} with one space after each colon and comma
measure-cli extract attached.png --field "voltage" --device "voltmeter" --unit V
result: {"value": 100, "unit": "V"}
